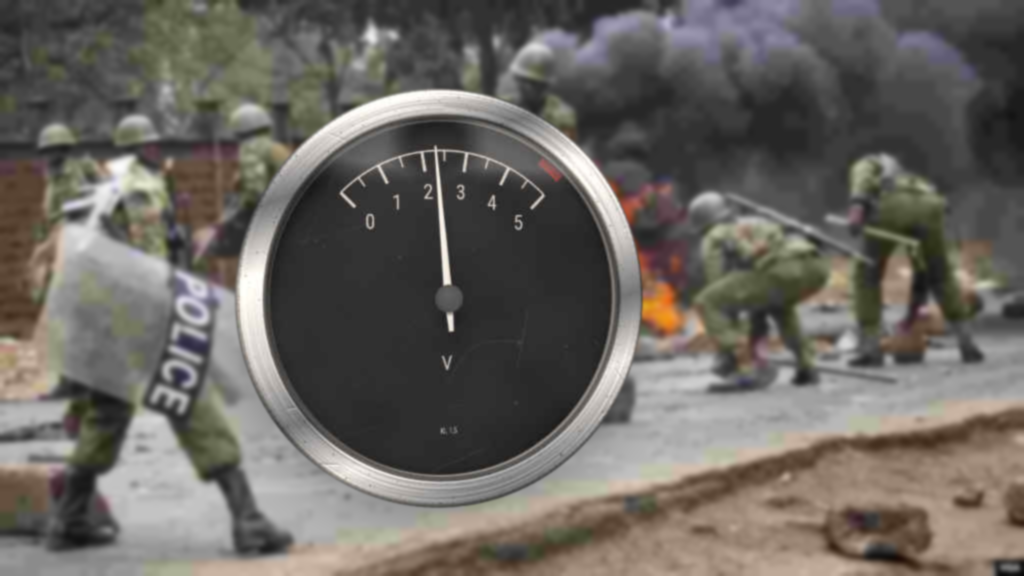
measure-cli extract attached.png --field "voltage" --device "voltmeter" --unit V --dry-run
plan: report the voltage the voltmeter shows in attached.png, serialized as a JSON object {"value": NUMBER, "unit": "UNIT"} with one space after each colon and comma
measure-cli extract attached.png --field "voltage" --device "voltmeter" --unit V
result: {"value": 2.25, "unit": "V"}
